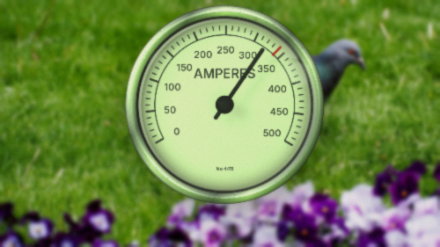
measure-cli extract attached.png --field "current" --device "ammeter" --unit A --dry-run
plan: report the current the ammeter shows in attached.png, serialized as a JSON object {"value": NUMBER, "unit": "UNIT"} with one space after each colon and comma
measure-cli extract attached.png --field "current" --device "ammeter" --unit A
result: {"value": 320, "unit": "A"}
